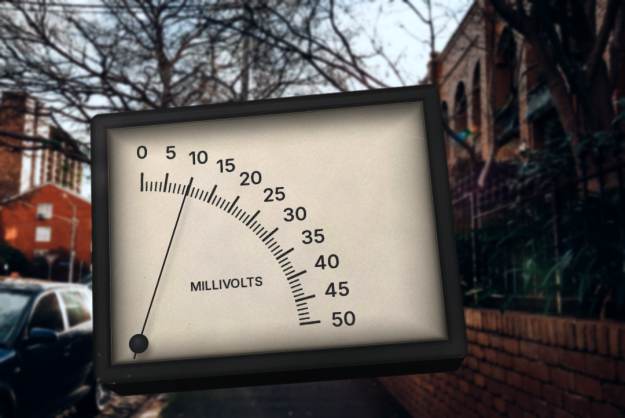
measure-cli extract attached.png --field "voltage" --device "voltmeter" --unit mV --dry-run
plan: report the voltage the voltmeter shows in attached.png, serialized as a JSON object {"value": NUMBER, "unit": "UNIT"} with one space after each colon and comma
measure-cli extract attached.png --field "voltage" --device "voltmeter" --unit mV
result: {"value": 10, "unit": "mV"}
